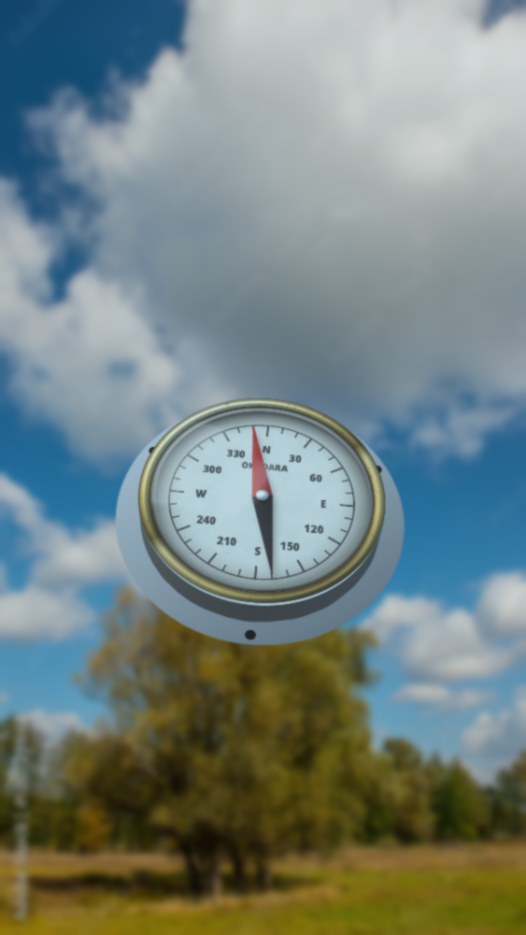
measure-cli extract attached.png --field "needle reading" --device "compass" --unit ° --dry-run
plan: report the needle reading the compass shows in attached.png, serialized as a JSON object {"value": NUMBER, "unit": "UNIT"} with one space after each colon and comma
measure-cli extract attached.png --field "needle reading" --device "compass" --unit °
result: {"value": 350, "unit": "°"}
